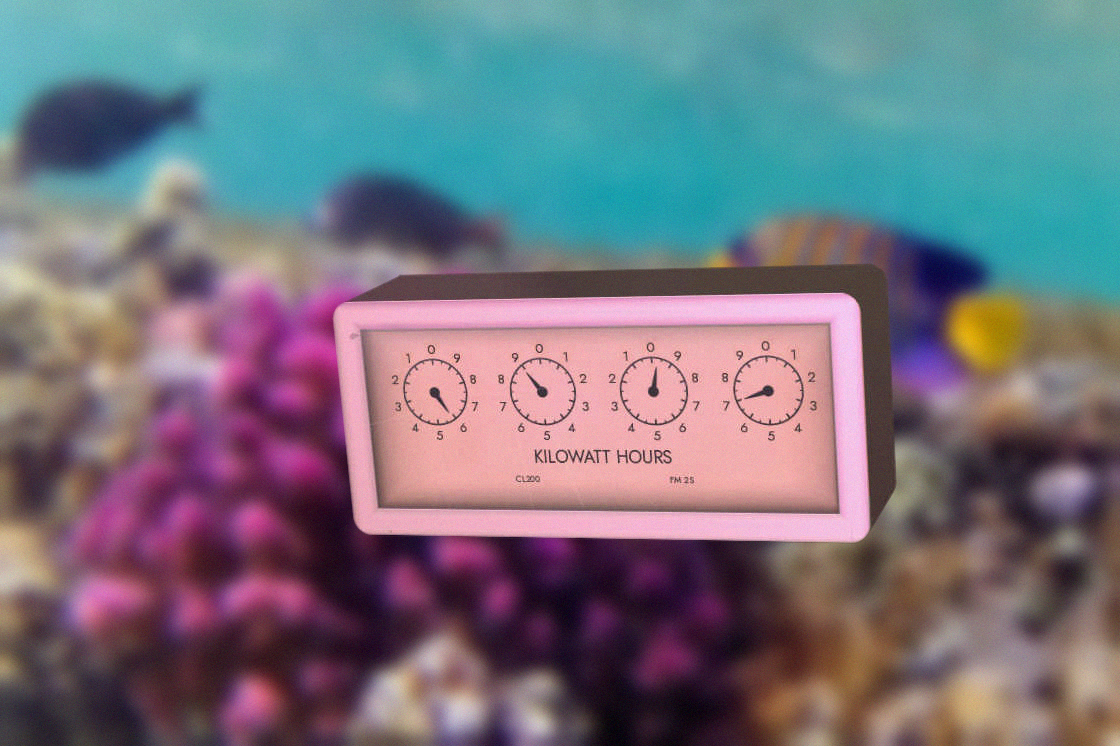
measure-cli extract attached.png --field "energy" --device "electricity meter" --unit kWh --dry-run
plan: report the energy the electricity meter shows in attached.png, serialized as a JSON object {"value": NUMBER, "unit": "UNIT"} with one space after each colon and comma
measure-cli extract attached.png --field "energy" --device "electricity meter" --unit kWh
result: {"value": 5897, "unit": "kWh"}
